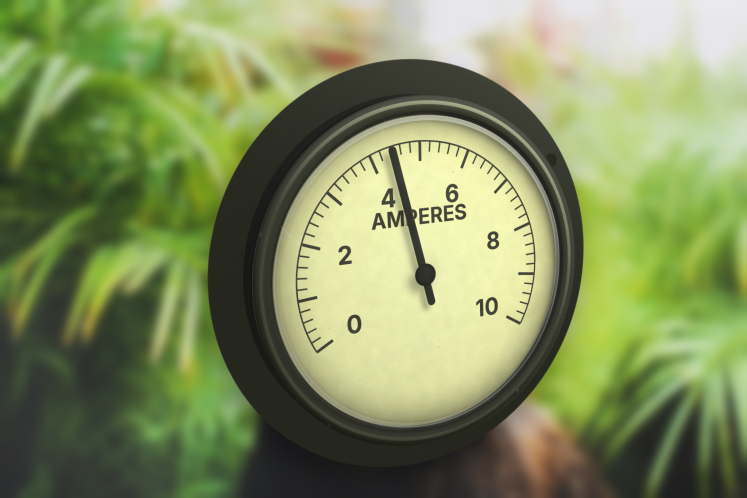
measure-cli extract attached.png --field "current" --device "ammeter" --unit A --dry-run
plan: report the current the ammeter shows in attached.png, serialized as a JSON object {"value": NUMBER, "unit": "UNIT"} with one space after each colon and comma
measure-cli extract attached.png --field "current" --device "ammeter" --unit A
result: {"value": 4.4, "unit": "A"}
